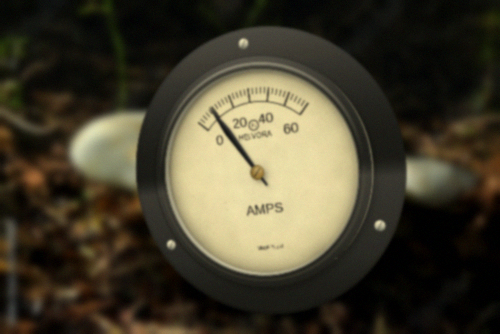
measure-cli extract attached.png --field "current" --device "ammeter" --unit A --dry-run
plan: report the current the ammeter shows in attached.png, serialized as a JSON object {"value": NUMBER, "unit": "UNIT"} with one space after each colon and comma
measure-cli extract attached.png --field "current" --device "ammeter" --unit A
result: {"value": 10, "unit": "A"}
